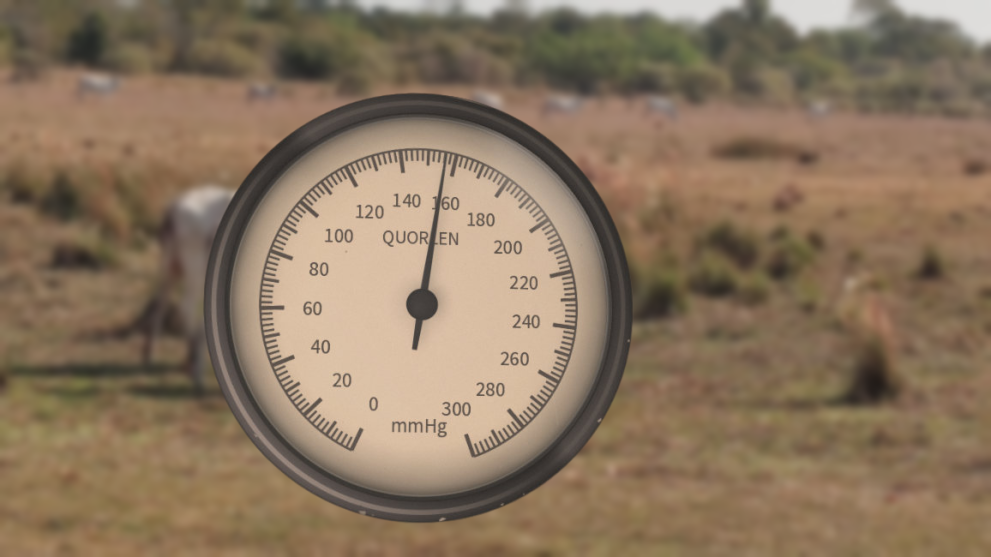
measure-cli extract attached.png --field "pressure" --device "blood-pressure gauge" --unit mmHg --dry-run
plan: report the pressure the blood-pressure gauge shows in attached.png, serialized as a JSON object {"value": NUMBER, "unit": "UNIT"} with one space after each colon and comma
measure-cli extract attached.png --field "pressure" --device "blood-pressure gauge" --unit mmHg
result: {"value": 156, "unit": "mmHg"}
